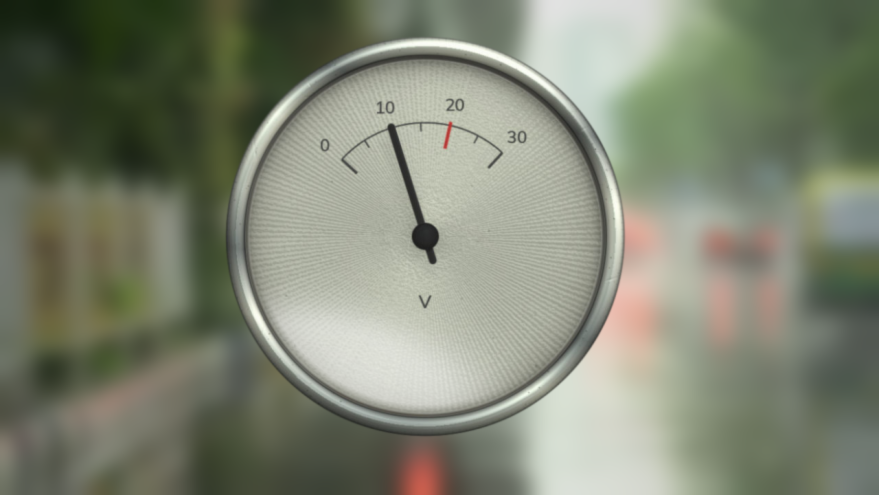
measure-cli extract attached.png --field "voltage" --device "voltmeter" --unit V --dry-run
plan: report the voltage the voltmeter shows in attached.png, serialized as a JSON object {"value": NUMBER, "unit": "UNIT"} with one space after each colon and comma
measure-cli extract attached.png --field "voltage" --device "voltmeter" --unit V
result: {"value": 10, "unit": "V"}
